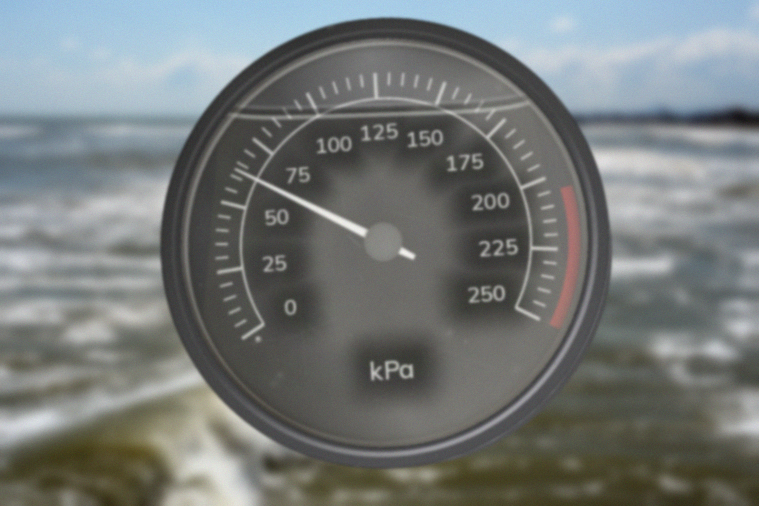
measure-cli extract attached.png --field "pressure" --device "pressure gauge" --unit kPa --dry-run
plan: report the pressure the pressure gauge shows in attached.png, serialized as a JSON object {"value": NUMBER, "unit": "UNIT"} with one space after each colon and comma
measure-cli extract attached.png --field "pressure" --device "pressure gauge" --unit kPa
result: {"value": 62.5, "unit": "kPa"}
